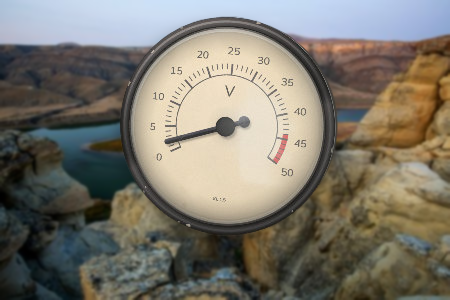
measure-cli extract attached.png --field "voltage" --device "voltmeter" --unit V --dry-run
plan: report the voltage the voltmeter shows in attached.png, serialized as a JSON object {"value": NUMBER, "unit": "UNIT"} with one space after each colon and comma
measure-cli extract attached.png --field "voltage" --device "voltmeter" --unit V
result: {"value": 2, "unit": "V"}
